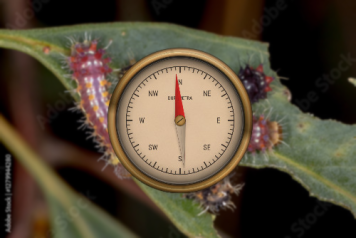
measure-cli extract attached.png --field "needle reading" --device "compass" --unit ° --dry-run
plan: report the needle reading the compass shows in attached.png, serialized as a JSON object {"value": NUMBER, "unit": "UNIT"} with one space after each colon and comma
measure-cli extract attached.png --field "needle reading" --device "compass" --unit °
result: {"value": 355, "unit": "°"}
